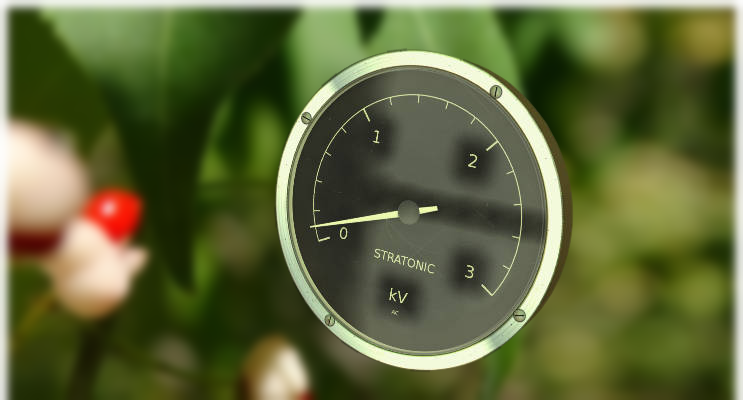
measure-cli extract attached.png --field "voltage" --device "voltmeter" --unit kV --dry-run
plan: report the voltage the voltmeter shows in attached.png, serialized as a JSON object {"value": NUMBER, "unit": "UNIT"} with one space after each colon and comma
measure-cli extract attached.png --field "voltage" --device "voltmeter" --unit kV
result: {"value": 0.1, "unit": "kV"}
